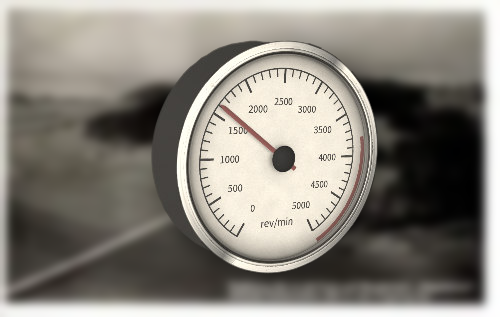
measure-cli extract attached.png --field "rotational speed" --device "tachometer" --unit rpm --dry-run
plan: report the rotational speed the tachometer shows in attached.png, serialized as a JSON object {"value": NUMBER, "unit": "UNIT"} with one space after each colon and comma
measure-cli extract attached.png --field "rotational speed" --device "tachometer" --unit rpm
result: {"value": 1600, "unit": "rpm"}
